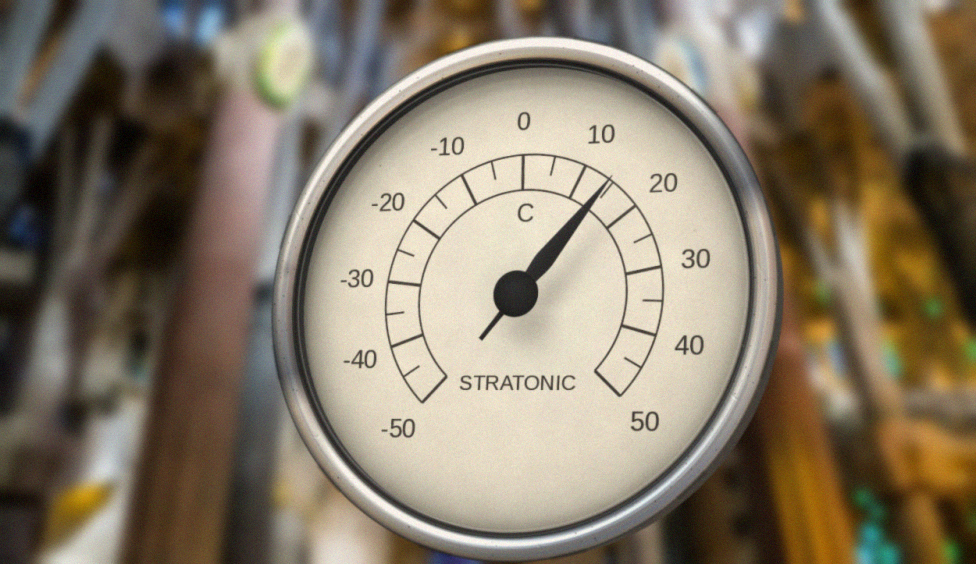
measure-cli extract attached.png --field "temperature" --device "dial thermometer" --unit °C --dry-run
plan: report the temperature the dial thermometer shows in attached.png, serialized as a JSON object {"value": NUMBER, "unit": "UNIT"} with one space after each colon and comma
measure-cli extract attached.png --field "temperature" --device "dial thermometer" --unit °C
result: {"value": 15, "unit": "°C"}
